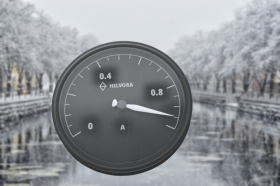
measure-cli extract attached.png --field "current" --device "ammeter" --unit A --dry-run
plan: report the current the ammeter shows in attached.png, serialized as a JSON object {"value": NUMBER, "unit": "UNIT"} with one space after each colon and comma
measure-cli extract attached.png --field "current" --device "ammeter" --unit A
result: {"value": 0.95, "unit": "A"}
